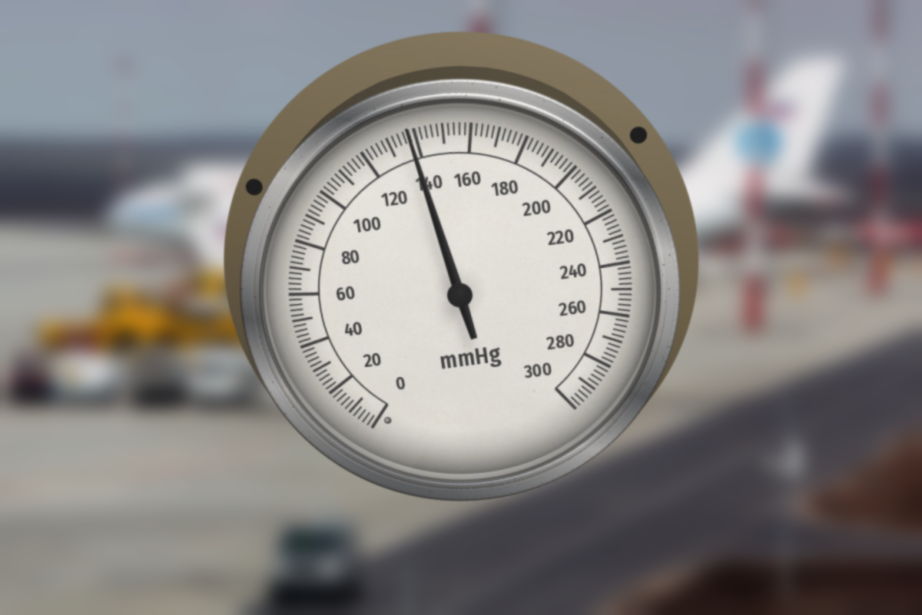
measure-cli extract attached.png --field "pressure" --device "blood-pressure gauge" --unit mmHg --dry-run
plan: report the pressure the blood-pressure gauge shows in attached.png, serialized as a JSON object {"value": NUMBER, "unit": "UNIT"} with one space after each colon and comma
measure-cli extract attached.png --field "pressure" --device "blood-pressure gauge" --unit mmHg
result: {"value": 138, "unit": "mmHg"}
